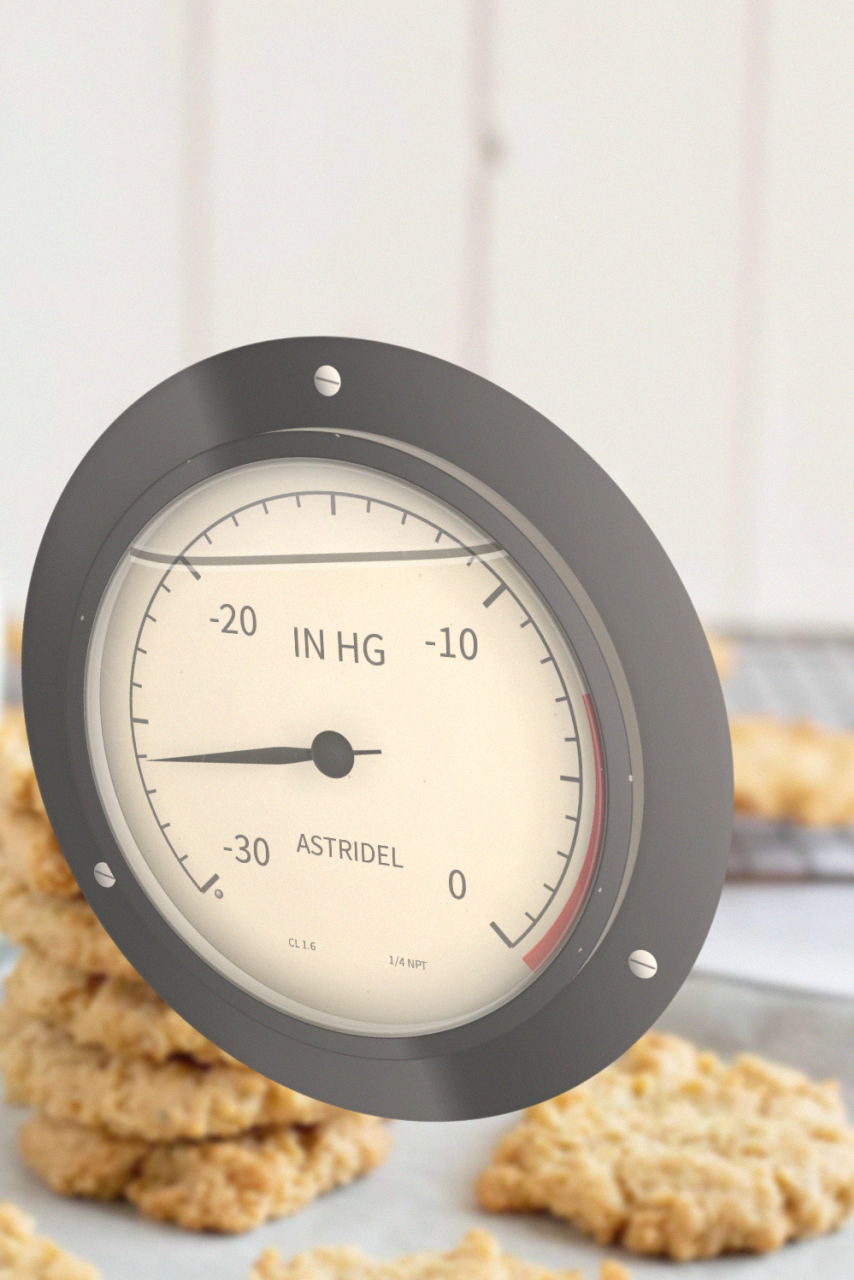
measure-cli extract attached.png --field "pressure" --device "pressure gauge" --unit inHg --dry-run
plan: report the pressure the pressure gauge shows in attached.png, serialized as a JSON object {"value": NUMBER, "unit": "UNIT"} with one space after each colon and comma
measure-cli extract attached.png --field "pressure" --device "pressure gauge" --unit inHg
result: {"value": -26, "unit": "inHg"}
